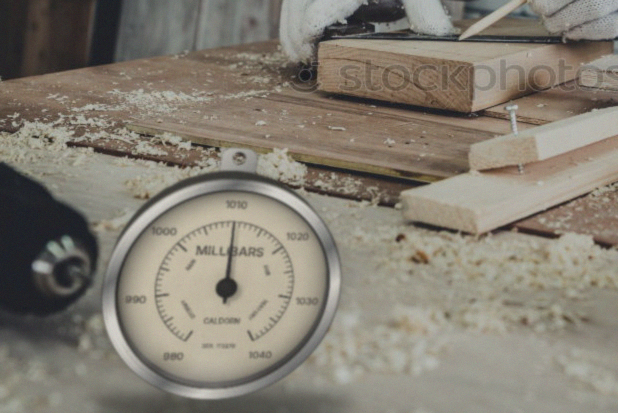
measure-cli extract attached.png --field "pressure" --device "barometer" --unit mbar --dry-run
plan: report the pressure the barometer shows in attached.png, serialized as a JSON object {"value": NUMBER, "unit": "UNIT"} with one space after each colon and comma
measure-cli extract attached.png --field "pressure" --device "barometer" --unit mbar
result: {"value": 1010, "unit": "mbar"}
